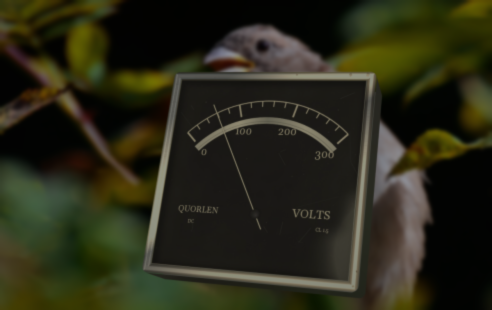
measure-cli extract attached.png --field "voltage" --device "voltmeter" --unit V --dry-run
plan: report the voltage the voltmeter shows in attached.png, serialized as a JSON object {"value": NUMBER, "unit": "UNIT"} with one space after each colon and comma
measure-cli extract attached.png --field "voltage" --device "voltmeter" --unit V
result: {"value": 60, "unit": "V"}
